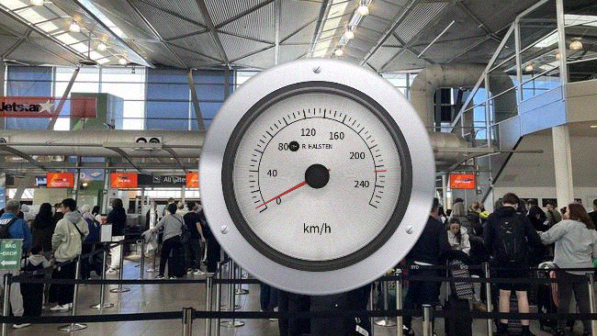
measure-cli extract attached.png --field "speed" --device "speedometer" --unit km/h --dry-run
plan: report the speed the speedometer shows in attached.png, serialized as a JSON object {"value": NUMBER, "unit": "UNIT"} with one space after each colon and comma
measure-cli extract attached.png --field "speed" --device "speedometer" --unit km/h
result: {"value": 5, "unit": "km/h"}
